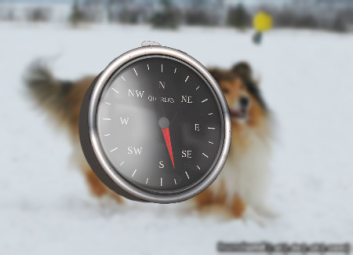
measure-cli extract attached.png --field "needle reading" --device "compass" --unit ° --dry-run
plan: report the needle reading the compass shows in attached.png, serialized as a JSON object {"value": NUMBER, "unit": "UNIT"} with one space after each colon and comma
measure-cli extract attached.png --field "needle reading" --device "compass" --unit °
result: {"value": 165, "unit": "°"}
